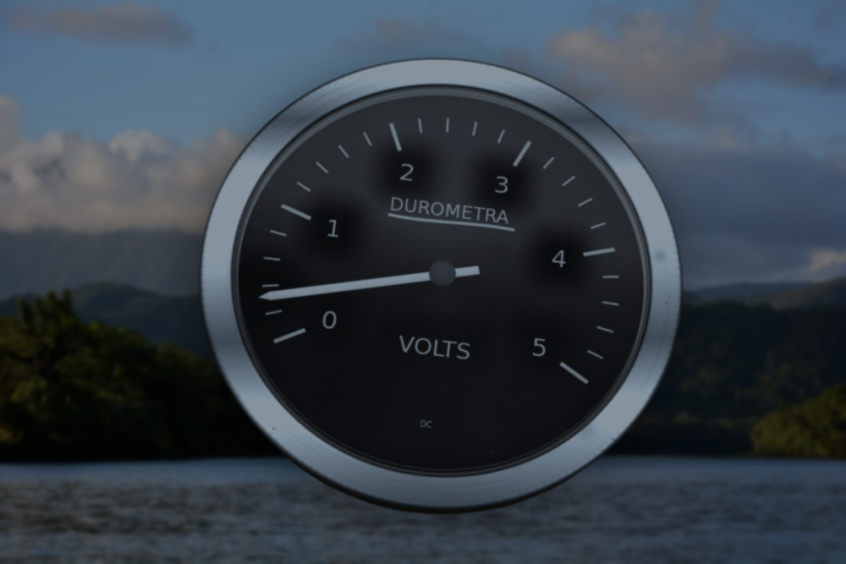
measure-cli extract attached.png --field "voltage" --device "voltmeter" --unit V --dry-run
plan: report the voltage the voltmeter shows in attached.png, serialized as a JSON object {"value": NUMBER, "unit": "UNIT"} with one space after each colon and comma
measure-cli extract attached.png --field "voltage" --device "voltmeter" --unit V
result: {"value": 0.3, "unit": "V"}
